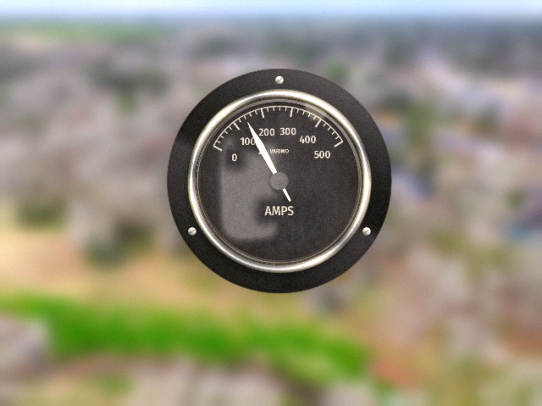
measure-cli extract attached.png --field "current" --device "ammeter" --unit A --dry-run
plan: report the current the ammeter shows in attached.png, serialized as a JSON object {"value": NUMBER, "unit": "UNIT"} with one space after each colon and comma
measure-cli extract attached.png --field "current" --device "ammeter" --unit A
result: {"value": 140, "unit": "A"}
